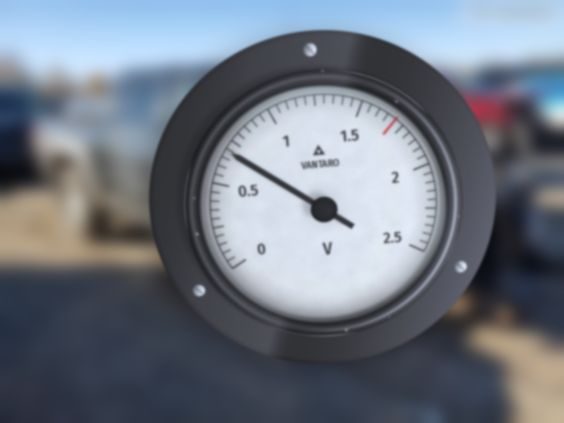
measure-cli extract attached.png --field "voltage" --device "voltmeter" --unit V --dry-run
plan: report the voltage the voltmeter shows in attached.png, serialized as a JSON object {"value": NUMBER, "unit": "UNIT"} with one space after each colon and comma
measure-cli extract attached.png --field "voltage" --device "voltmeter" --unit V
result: {"value": 0.7, "unit": "V"}
